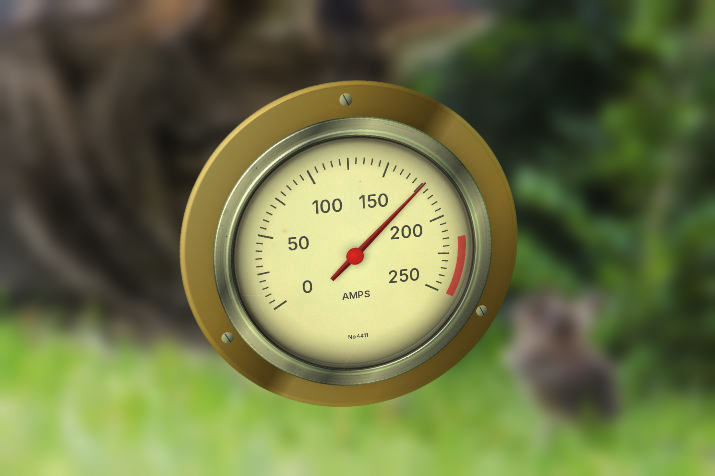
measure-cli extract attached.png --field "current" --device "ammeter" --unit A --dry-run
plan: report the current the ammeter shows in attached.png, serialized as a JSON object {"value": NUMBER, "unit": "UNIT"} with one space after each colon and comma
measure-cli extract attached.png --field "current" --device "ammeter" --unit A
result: {"value": 175, "unit": "A"}
